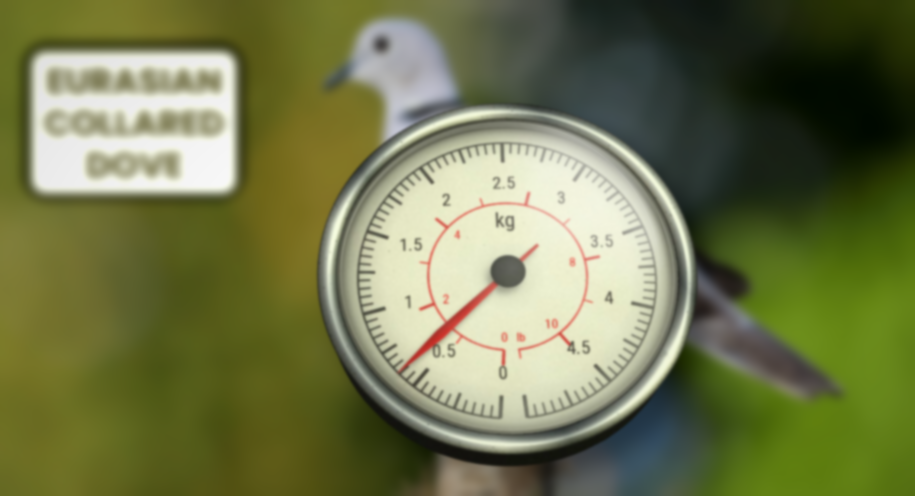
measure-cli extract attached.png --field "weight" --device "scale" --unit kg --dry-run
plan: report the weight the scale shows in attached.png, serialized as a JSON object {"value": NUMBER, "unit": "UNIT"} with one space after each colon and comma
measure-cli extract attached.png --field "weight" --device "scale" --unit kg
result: {"value": 0.6, "unit": "kg"}
